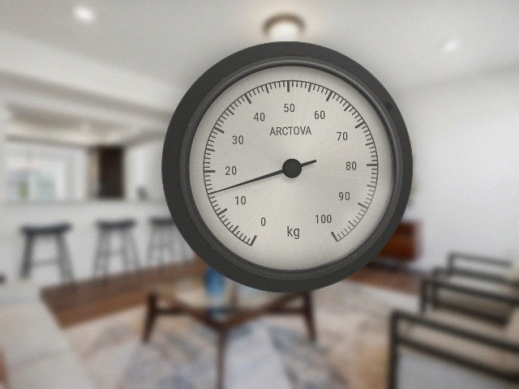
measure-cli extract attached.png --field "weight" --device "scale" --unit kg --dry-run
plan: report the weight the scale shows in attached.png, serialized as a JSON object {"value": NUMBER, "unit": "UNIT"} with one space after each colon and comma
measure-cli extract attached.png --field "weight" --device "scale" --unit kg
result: {"value": 15, "unit": "kg"}
